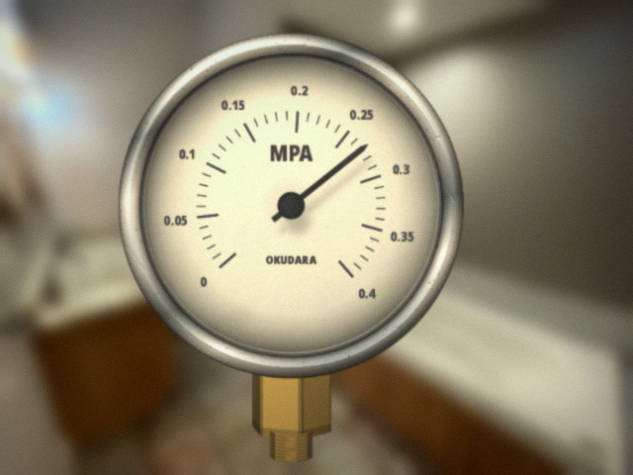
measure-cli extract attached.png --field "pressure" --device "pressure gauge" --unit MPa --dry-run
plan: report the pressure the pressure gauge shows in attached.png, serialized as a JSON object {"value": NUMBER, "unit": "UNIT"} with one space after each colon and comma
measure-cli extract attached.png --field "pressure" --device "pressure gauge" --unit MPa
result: {"value": 0.27, "unit": "MPa"}
